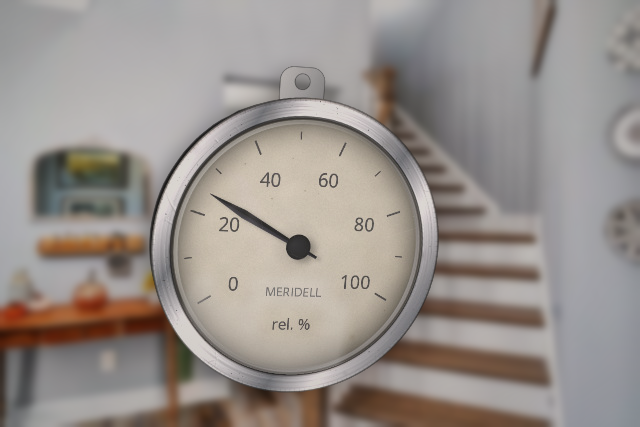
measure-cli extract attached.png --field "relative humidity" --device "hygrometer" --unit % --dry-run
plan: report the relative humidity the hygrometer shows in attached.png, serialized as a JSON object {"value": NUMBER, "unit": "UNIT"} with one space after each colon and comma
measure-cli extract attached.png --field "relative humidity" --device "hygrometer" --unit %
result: {"value": 25, "unit": "%"}
